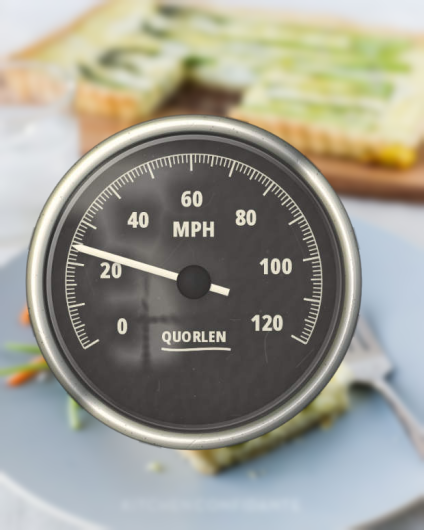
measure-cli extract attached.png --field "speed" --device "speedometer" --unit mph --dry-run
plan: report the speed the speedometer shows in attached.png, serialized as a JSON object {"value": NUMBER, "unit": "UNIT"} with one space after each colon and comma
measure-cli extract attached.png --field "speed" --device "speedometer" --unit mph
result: {"value": 24, "unit": "mph"}
